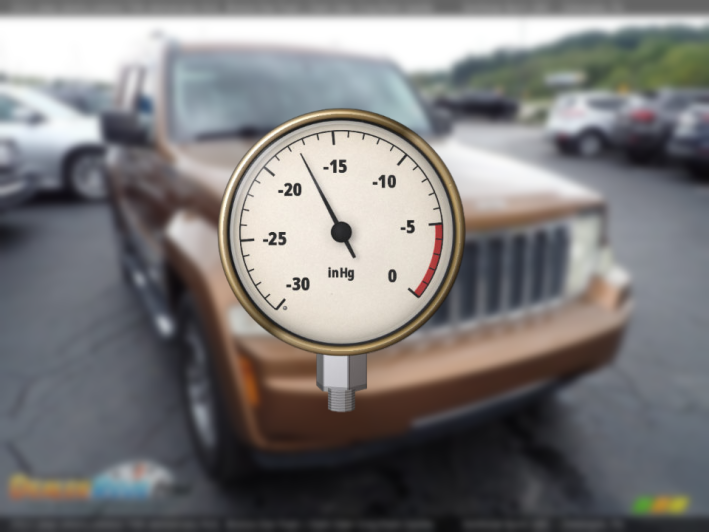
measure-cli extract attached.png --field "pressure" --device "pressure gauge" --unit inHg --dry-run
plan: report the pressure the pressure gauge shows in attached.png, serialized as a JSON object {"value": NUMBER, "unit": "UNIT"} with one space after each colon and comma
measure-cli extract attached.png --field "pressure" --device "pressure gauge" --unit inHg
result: {"value": -17.5, "unit": "inHg"}
